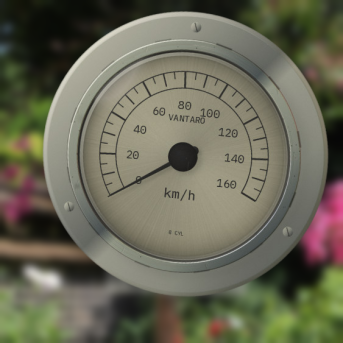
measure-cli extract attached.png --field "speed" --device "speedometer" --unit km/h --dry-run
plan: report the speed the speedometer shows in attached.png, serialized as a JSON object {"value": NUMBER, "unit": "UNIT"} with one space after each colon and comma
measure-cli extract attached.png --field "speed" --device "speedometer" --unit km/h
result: {"value": 0, "unit": "km/h"}
